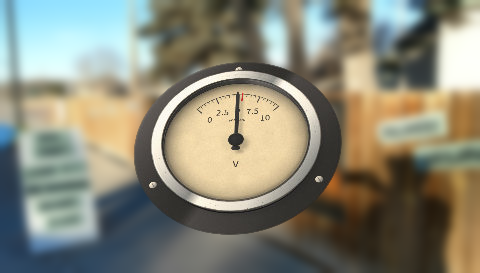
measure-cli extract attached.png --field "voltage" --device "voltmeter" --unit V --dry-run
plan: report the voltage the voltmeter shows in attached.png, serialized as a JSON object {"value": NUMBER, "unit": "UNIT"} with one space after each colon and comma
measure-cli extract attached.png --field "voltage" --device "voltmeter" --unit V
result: {"value": 5, "unit": "V"}
